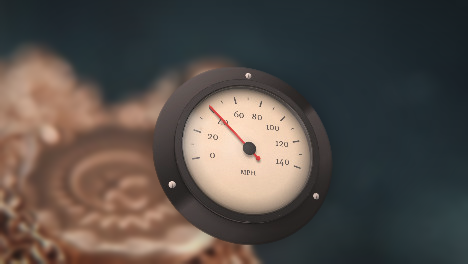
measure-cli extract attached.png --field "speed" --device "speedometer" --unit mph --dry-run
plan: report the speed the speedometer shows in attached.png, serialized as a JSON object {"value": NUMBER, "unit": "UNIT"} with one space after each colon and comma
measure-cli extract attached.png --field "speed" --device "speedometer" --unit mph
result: {"value": 40, "unit": "mph"}
